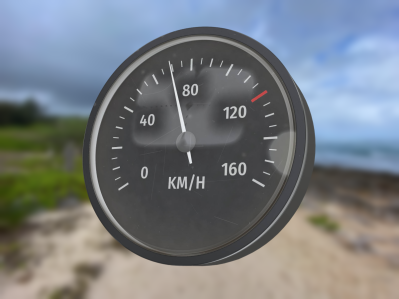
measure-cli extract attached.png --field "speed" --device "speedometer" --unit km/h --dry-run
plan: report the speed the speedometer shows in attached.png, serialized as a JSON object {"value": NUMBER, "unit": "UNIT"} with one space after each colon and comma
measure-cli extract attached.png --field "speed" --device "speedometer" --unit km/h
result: {"value": 70, "unit": "km/h"}
